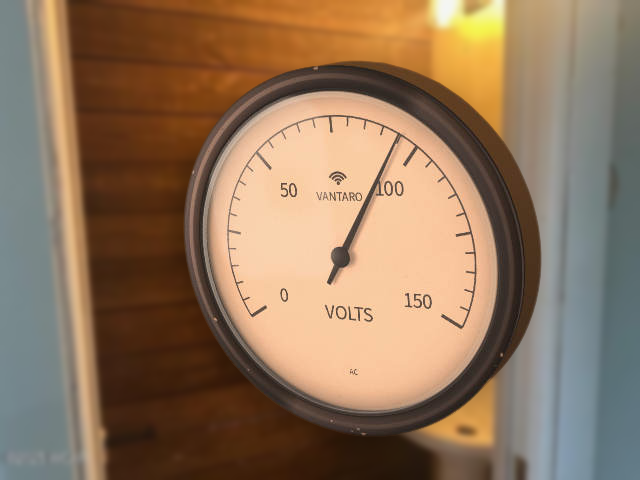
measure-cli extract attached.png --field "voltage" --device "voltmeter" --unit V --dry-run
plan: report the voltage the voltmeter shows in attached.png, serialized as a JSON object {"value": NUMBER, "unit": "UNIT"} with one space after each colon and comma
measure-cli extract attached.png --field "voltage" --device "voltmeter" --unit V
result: {"value": 95, "unit": "V"}
